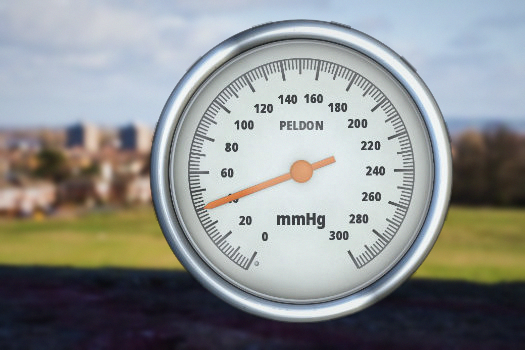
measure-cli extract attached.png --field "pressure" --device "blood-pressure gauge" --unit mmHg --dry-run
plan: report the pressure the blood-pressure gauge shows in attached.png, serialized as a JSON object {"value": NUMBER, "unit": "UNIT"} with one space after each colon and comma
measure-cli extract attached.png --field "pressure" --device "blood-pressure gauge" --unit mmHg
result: {"value": 40, "unit": "mmHg"}
